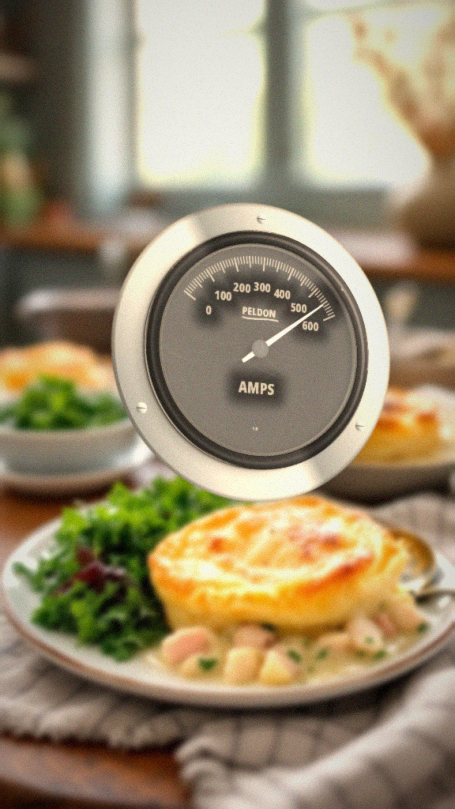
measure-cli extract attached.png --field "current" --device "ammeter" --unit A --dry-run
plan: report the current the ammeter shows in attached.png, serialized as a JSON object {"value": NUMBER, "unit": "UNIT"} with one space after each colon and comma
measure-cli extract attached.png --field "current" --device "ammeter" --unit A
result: {"value": 550, "unit": "A"}
